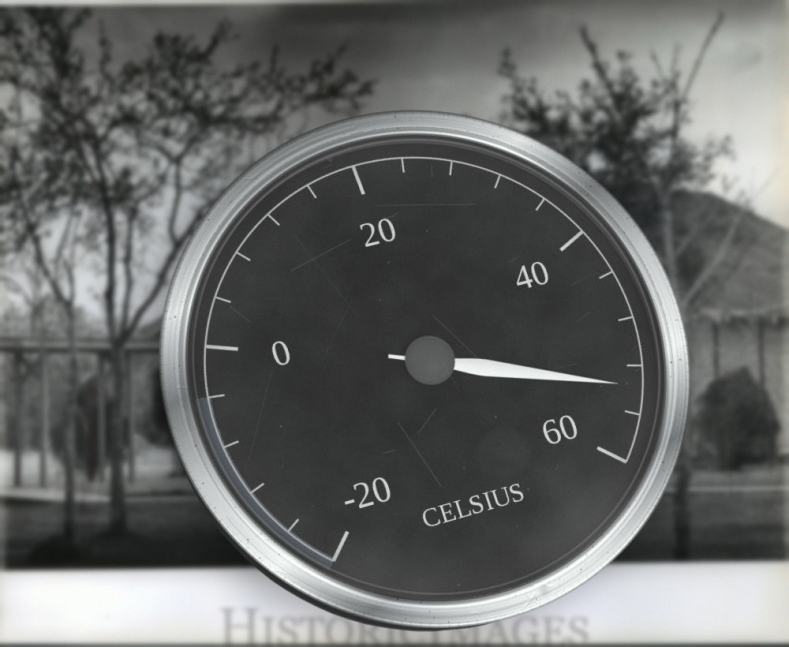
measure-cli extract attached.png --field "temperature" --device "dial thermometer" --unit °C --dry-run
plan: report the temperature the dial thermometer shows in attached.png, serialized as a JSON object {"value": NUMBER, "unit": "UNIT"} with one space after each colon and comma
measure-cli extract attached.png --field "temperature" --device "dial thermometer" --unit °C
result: {"value": 54, "unit": "°C"}
